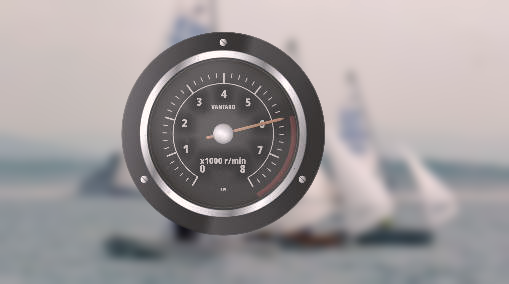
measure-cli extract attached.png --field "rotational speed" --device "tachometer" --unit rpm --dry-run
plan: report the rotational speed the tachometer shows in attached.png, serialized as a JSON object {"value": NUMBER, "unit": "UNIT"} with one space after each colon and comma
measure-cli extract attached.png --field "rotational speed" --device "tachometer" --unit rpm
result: {"value": 6000, "unit": "rpm"}
